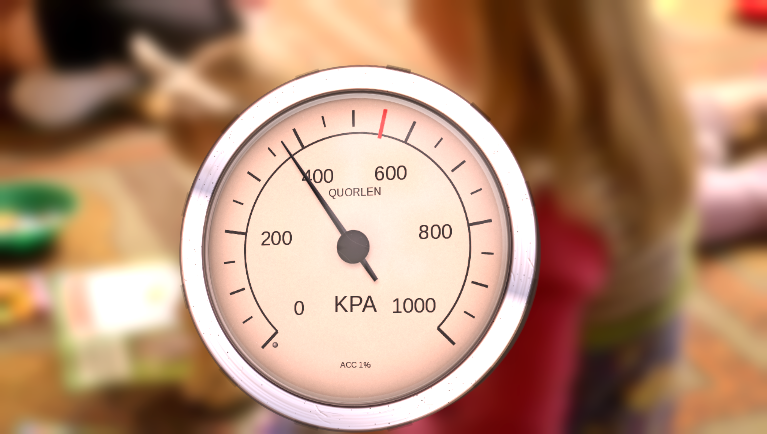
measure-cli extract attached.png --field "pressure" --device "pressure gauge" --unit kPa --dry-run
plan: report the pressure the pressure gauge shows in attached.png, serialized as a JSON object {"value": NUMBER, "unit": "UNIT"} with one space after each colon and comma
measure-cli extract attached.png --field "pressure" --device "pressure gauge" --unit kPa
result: {"value": 375, "unit": "kPa"}
